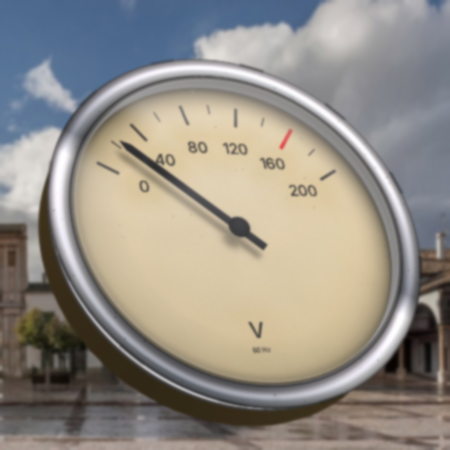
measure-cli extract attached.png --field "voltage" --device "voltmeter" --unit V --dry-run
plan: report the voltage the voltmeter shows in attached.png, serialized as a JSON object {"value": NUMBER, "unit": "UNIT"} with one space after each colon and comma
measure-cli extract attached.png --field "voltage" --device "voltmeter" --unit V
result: {"value": 20, "unit": "V"}
